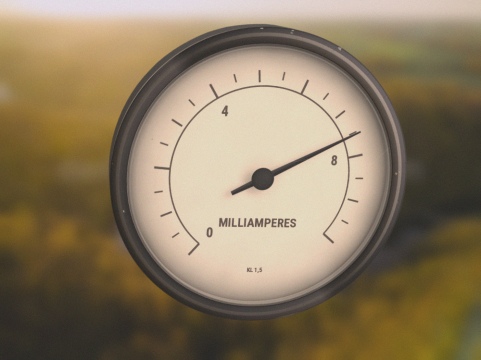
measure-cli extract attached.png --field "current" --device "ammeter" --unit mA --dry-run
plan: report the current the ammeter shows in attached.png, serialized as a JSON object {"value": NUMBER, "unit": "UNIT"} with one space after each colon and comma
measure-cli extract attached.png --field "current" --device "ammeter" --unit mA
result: {"value": 7.5, "unit": "mA"}
